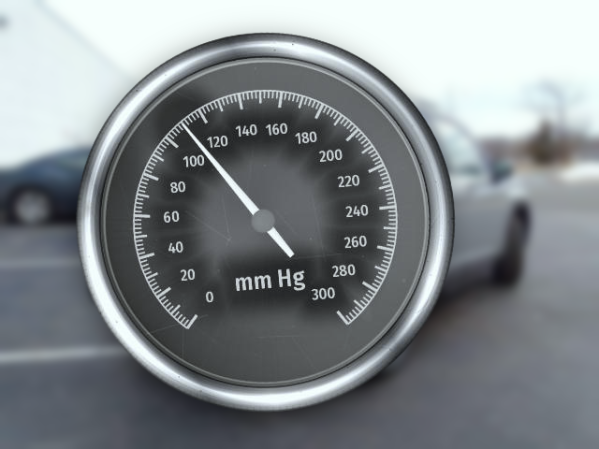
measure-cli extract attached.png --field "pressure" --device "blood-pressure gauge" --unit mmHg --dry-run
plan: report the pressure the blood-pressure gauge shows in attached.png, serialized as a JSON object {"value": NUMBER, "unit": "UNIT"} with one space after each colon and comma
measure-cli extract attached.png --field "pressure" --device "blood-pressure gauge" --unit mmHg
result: {"value": 110, "unit": "mmHg"}
